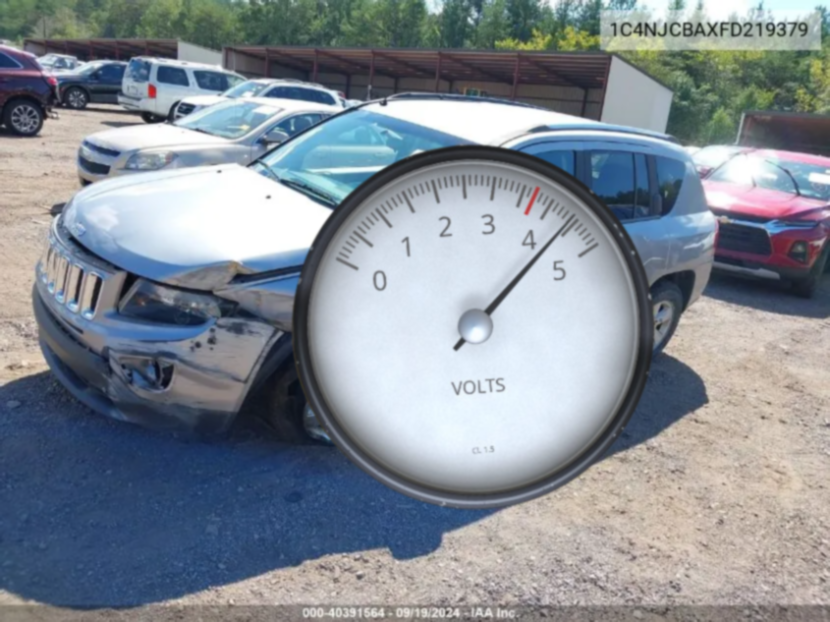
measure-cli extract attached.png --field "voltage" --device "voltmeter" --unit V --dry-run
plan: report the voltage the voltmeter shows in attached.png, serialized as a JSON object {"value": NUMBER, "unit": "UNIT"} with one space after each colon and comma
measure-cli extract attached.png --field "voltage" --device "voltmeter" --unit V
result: {"value": 4.4, "unit": "V"}
